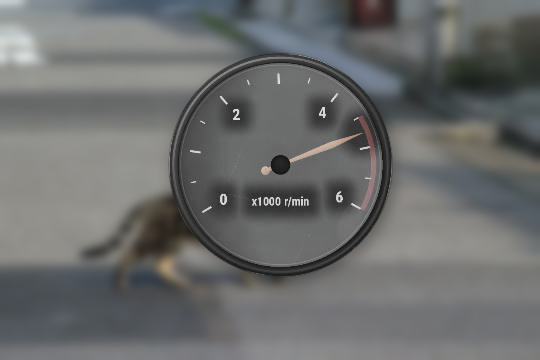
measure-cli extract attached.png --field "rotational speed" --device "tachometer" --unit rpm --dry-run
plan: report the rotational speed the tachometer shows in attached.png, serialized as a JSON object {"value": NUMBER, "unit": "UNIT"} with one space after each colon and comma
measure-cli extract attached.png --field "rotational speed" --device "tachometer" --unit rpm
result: {"value": 4750, "unit": "rpm"}
